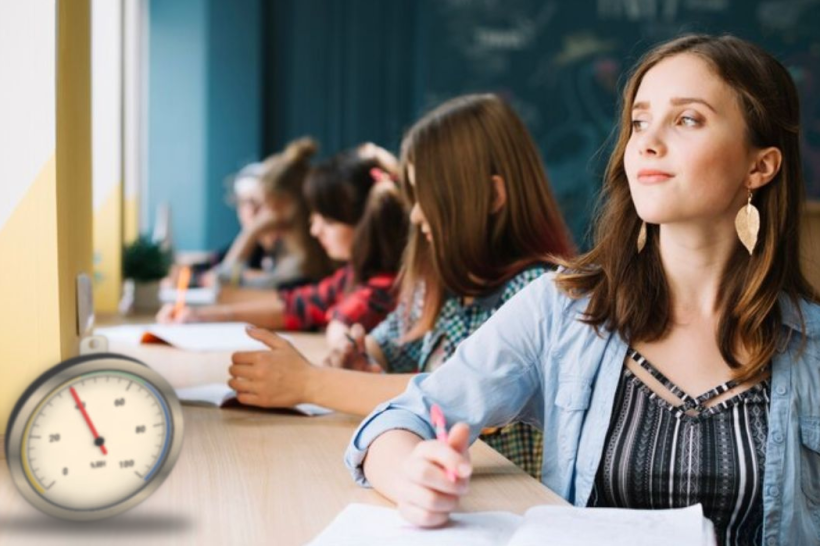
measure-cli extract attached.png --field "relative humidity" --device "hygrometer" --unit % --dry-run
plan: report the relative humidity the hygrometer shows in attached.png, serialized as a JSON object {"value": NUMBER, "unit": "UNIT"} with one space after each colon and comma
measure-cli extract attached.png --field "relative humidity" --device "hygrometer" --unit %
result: {"value": 40, "unit": "%"}
